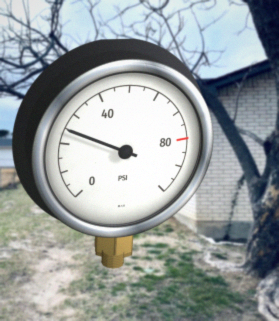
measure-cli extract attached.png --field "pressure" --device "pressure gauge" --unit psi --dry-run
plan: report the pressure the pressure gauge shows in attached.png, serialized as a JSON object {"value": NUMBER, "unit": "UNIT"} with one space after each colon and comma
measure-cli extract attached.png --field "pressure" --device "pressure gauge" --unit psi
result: {"value": 25, "unit": "psi"}
